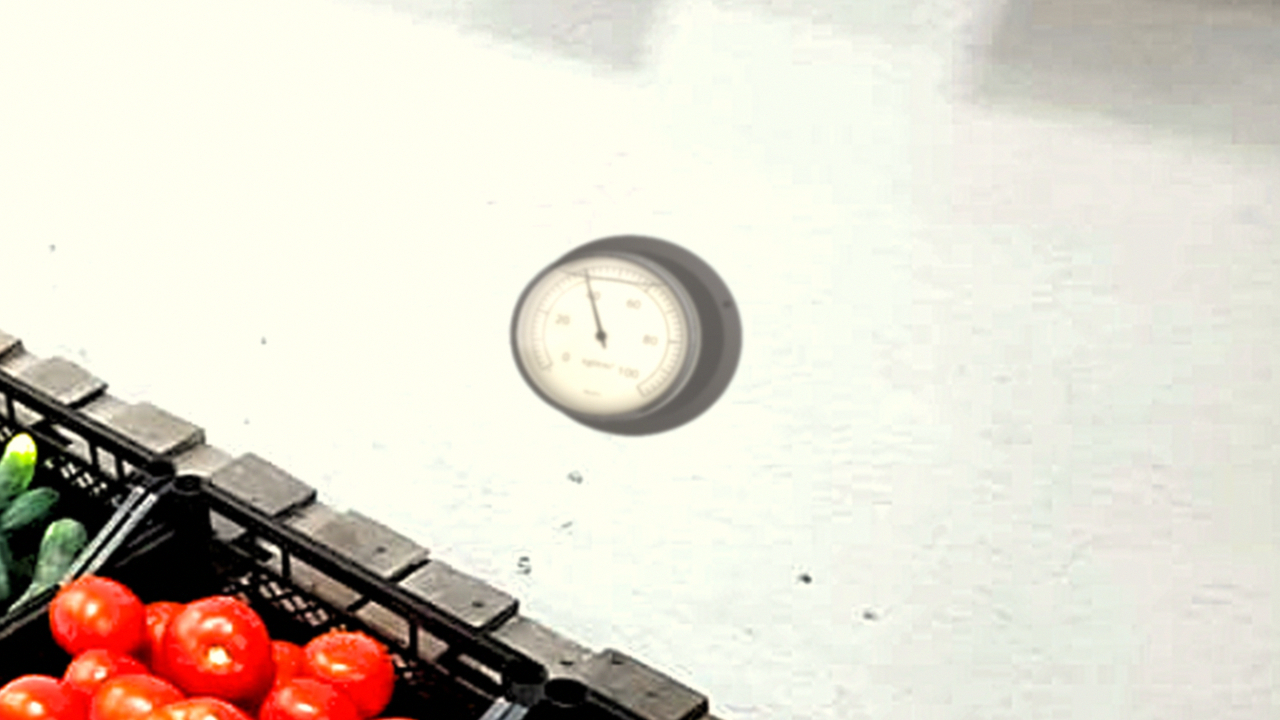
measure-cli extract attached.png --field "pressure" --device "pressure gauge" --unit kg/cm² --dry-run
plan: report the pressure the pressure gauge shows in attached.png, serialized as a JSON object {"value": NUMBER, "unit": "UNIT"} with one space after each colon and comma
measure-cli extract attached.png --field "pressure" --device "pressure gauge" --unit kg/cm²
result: {"value": 40, "unit": "kg/cm²"}
